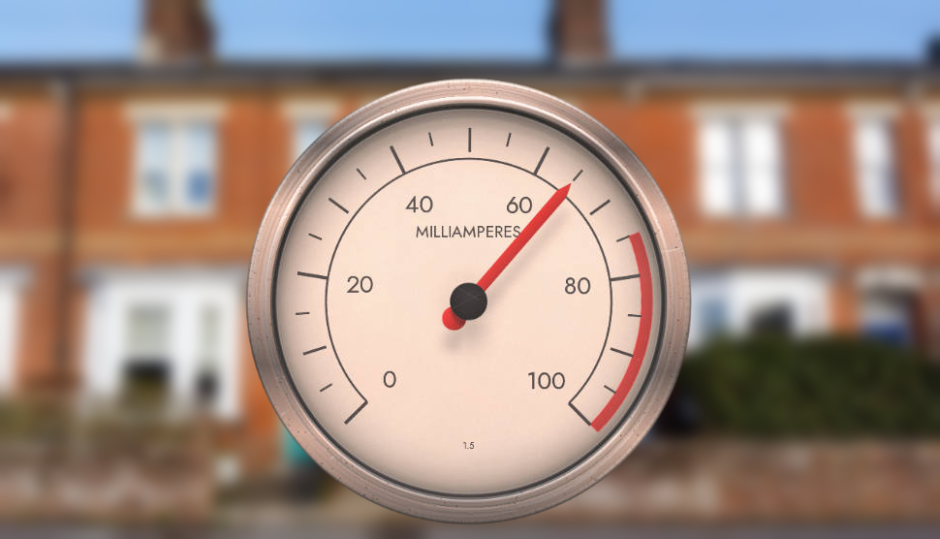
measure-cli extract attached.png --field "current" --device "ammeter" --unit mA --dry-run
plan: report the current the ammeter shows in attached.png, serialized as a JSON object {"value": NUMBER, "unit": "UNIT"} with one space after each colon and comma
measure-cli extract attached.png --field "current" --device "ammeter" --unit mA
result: {"value": 65, "unit": "mA"}
